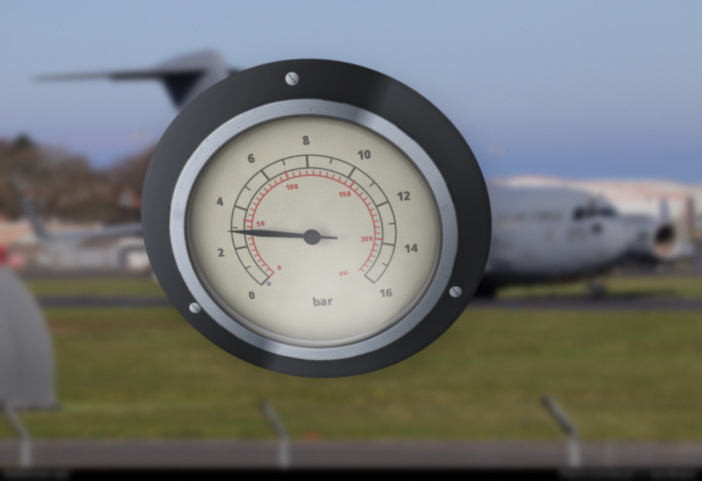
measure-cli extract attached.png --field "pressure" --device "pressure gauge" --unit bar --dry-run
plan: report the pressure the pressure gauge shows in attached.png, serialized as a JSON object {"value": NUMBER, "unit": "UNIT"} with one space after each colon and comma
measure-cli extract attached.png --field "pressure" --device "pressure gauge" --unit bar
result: {"value": 3, "unit": "bar"}
